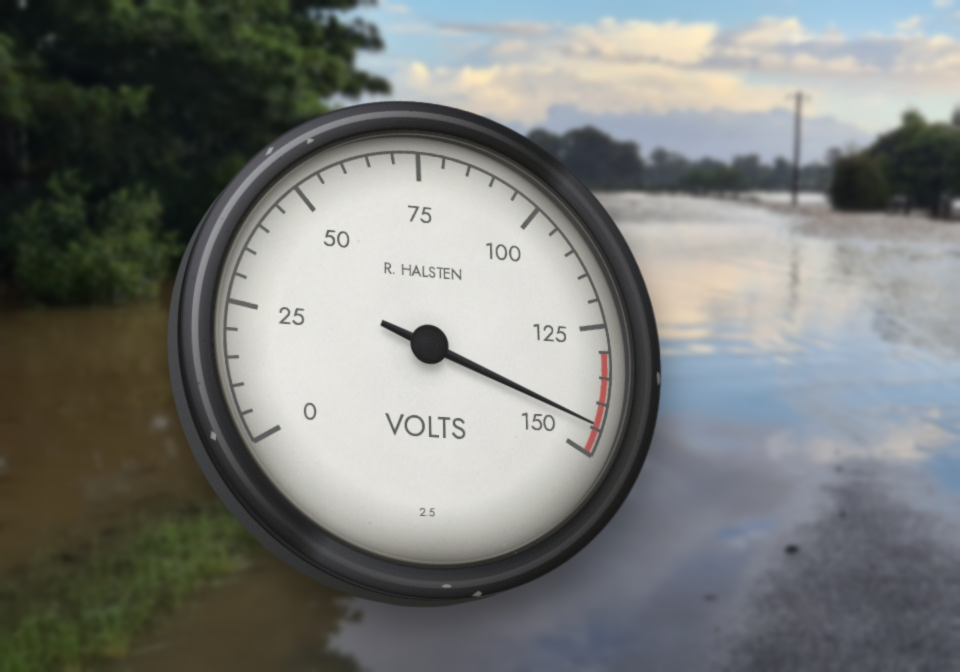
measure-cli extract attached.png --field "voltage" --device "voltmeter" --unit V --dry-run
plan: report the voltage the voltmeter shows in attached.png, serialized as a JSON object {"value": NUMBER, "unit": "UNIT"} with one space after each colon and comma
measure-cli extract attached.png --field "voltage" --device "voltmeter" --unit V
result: {"value": 145, "unit": "V"}
